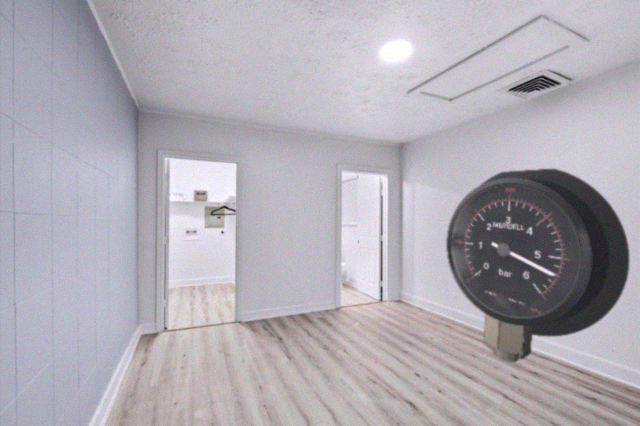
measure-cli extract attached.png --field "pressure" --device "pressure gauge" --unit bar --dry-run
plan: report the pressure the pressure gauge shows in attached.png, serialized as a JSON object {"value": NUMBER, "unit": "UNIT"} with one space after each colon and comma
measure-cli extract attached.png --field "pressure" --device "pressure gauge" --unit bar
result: {"value": 5.4, "unit": "bar"}
